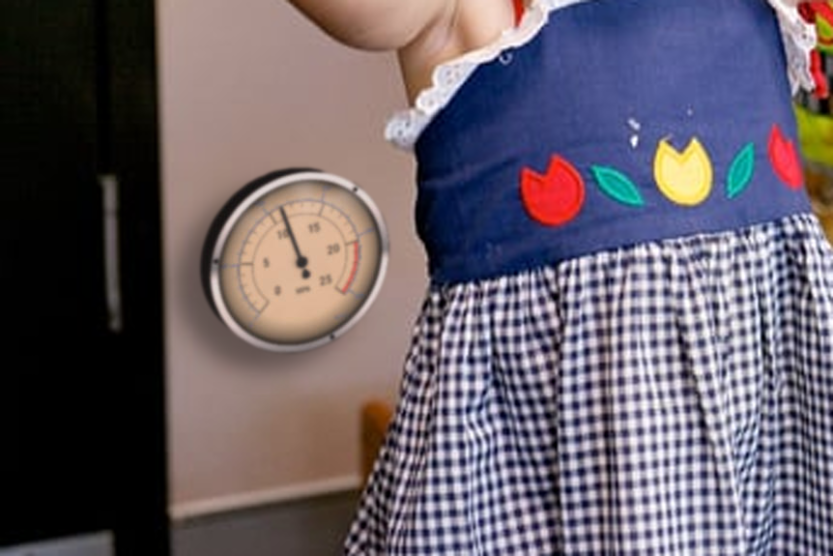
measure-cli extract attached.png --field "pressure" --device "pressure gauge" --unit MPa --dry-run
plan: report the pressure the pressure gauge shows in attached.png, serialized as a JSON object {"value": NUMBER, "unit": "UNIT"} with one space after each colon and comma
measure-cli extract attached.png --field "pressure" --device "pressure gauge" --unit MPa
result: {"value": 11, "unit": "MPa"}
